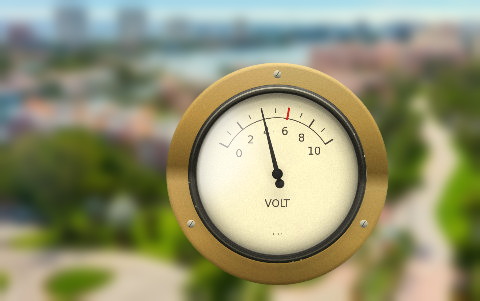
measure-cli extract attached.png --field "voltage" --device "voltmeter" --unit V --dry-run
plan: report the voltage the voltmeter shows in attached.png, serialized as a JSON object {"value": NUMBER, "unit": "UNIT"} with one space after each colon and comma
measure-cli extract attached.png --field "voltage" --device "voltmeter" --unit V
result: {"value": 4, "unit": "V"}
